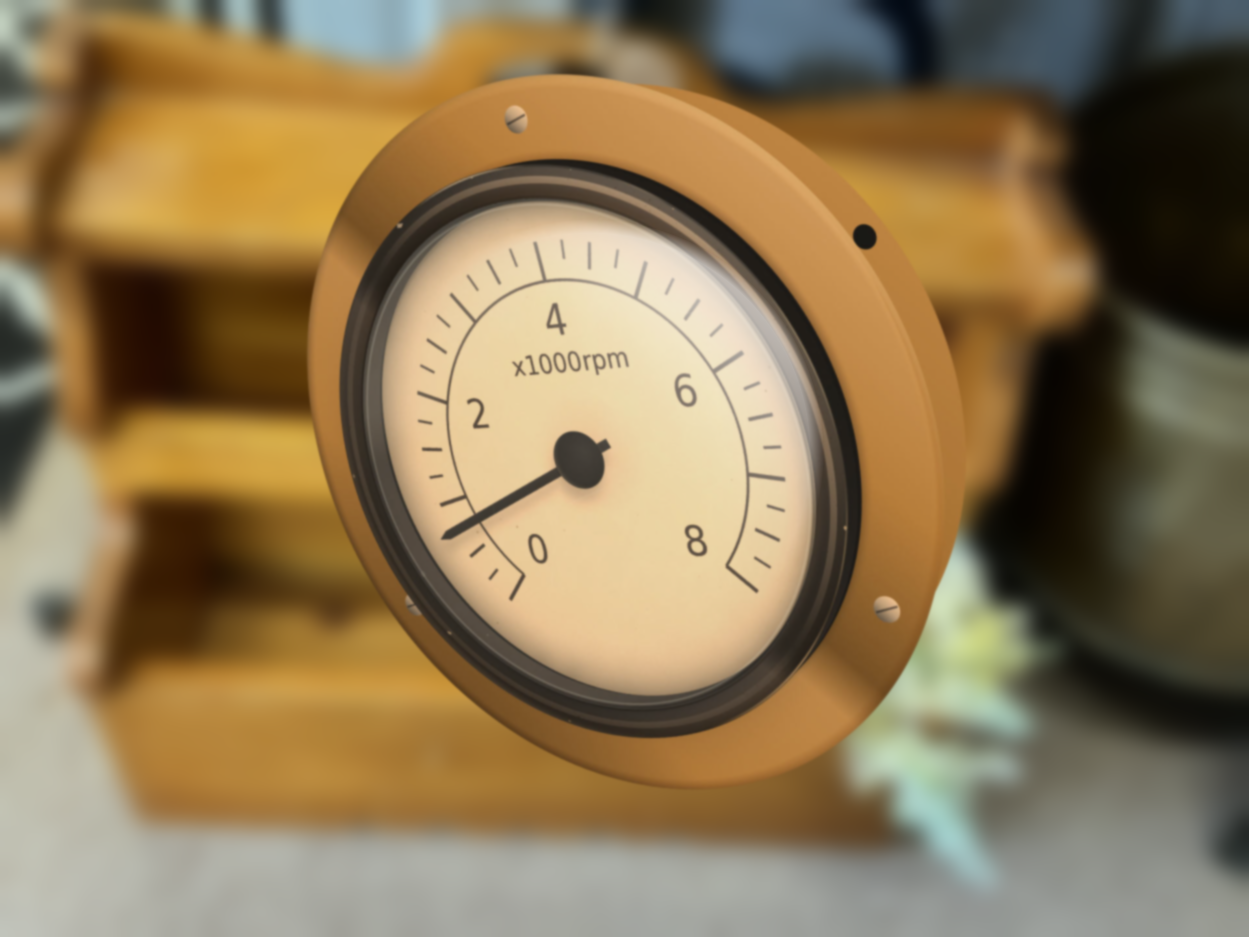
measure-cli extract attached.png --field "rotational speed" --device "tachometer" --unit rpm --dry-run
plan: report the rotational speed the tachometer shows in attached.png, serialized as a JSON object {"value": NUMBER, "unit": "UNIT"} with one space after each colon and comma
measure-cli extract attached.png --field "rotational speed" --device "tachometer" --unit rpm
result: {"value": 750, "unit": "rpm"}
